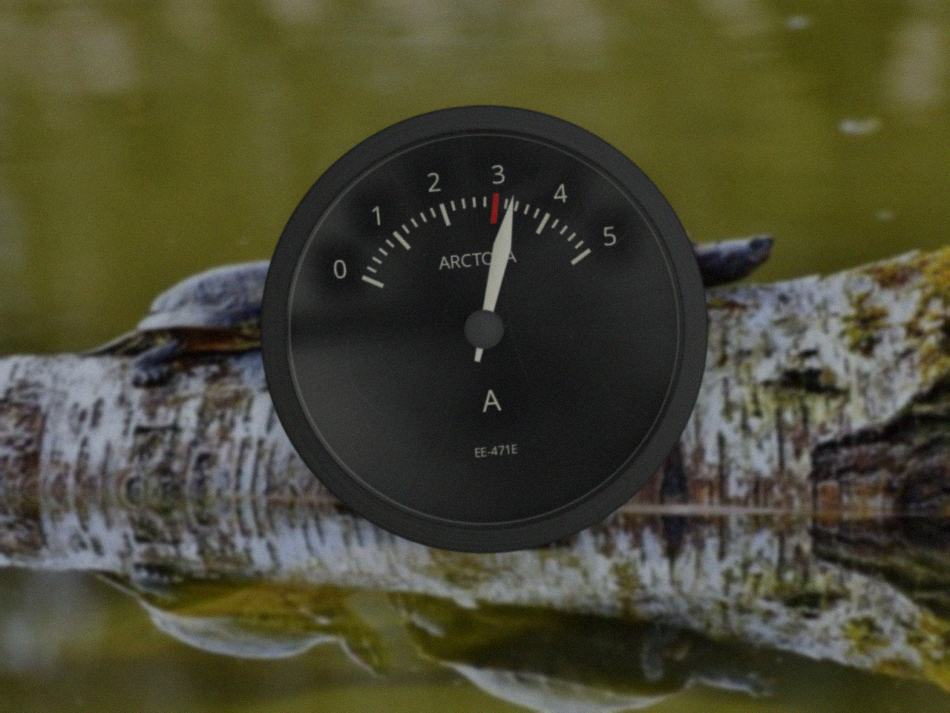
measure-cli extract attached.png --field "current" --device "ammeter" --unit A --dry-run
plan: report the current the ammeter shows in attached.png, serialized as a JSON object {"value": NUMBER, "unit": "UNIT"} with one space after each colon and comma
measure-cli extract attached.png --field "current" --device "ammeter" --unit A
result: {"value": 3.3, "unit": "A"}
